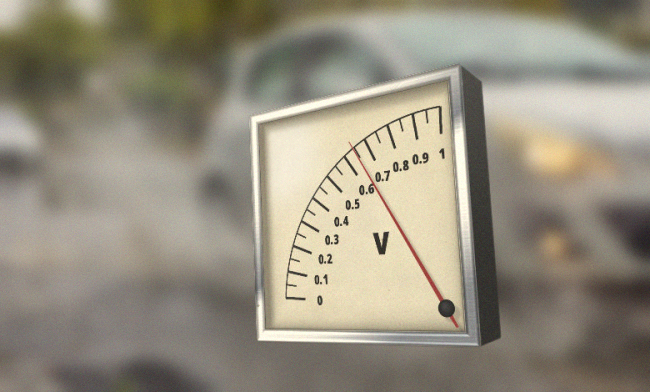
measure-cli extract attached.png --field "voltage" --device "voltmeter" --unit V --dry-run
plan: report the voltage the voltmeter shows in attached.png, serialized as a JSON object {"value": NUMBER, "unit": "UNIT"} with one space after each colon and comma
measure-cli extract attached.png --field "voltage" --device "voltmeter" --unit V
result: {"value": 0.65, "unit": "V"}
